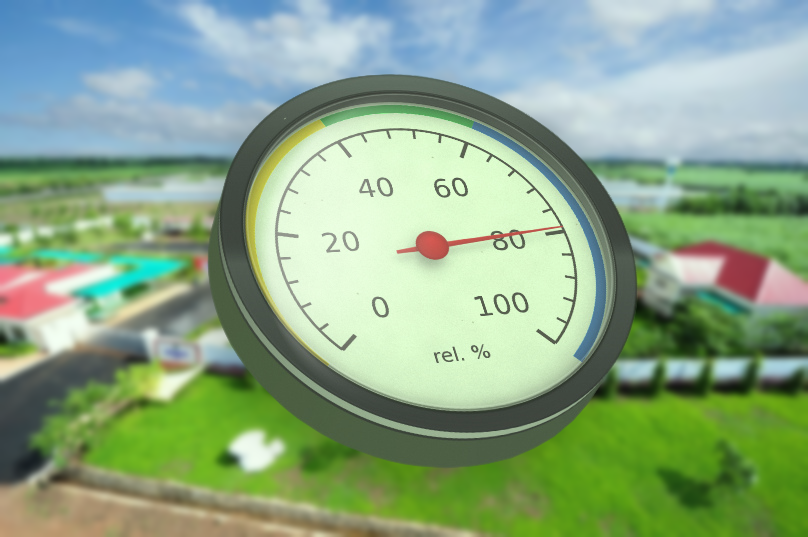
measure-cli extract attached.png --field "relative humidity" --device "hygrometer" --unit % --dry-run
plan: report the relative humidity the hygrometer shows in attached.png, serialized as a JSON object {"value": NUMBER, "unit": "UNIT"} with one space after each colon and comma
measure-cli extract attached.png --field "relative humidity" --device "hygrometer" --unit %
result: {"value": 80, "unit": "%"}
